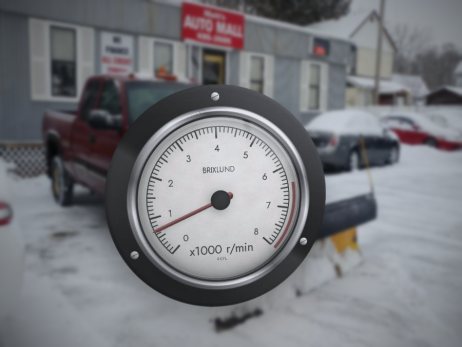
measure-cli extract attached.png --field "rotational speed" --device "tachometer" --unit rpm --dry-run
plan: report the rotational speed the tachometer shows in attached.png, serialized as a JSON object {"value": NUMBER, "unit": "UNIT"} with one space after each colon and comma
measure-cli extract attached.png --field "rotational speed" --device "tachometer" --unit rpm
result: {"value": 700, "unit": "rpm"}
